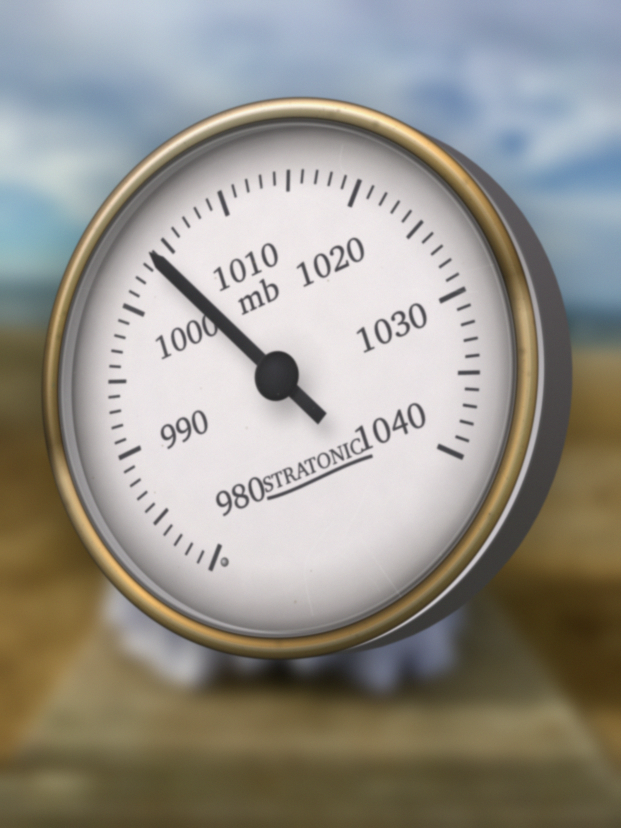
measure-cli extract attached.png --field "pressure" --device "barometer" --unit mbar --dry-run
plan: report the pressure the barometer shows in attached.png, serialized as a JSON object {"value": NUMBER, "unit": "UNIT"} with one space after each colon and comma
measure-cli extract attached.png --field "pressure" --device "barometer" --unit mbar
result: {"value": 1004, "unit": "mbar"}
